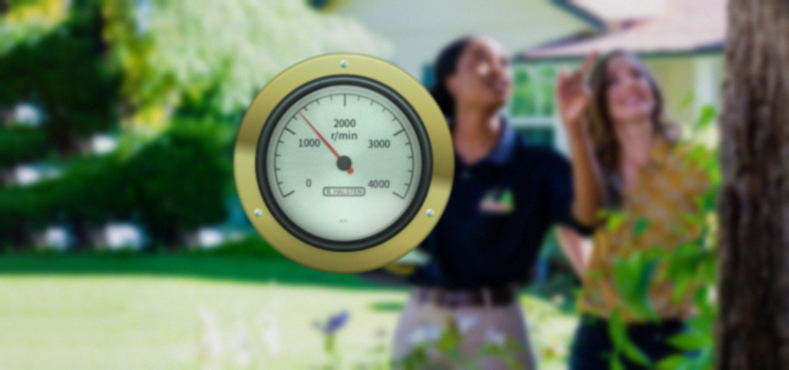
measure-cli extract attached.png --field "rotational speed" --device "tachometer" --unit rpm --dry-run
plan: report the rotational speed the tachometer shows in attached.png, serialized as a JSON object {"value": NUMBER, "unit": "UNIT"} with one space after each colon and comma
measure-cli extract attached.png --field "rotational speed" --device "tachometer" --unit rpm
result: {"value": 1300, "unit": "rpm"}
